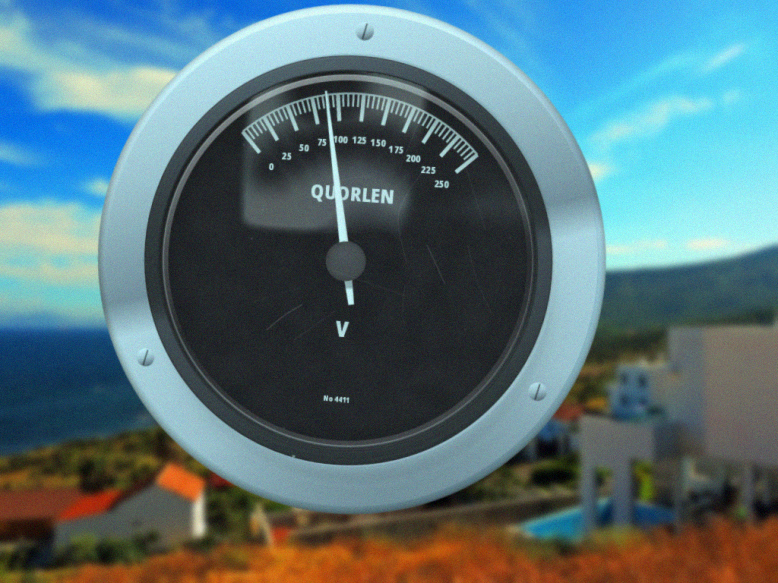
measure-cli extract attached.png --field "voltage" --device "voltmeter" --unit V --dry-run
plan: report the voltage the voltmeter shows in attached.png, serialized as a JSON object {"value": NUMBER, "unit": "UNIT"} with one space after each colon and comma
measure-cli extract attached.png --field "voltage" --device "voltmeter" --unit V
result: {"value": 90, "unit": "V"}
